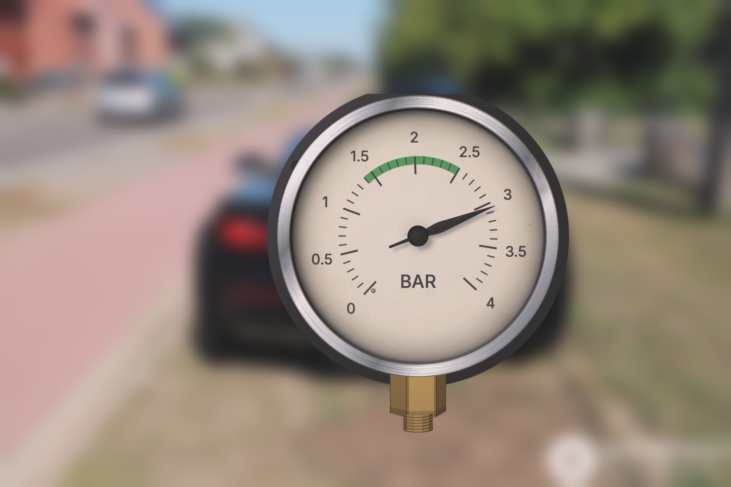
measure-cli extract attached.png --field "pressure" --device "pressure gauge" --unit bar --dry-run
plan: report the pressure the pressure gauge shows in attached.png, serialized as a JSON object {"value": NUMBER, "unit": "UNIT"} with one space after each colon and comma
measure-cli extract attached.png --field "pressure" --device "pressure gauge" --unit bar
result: {"value": 3.05, "unit": "bar"}
